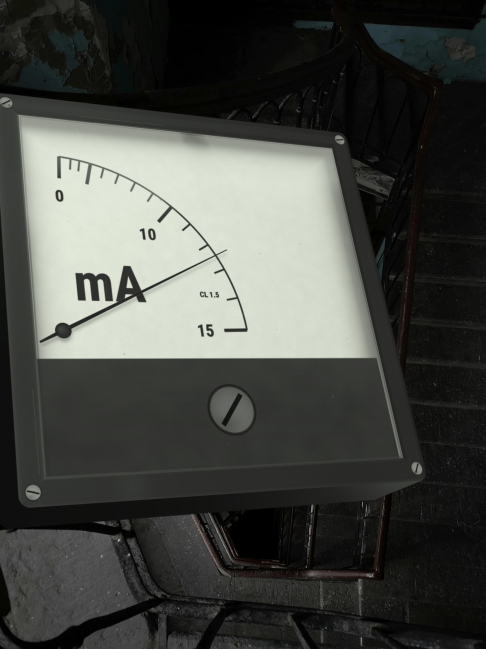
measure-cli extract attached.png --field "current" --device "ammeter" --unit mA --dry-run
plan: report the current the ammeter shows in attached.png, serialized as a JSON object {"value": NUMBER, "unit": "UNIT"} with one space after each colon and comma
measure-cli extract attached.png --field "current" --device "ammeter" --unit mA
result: {"value": 12.5, "unit": "mA"}
